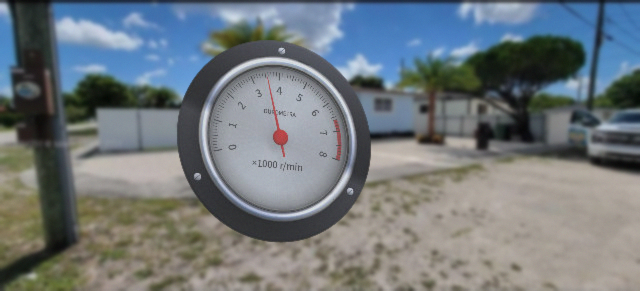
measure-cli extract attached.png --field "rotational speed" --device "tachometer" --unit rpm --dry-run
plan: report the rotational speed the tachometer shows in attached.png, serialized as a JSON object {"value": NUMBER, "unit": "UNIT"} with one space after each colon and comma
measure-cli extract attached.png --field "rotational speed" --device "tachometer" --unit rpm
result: {"value": 3500, "unit": "rpm"}
